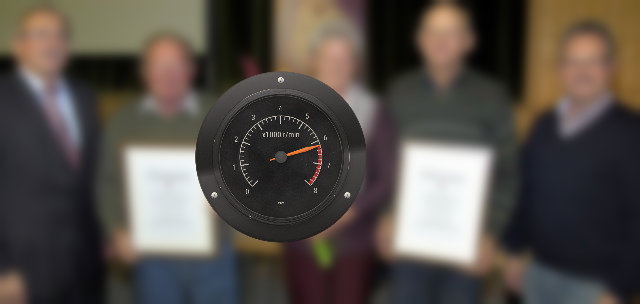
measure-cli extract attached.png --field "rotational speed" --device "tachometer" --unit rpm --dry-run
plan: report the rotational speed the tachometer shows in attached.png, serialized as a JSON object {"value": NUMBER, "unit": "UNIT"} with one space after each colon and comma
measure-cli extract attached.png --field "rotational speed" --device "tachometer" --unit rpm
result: {"value": 6200, "unit": "rpm"}
